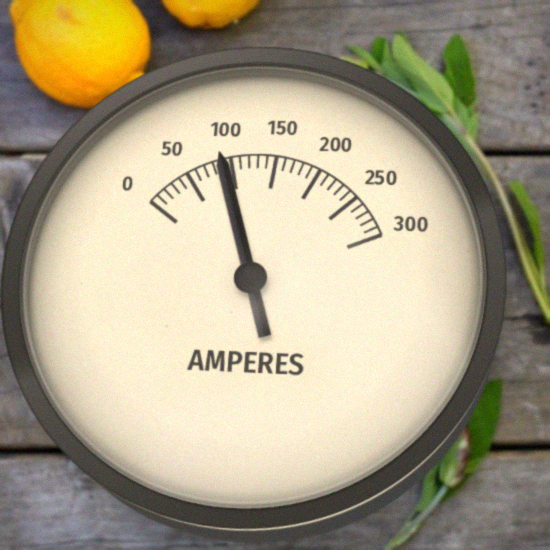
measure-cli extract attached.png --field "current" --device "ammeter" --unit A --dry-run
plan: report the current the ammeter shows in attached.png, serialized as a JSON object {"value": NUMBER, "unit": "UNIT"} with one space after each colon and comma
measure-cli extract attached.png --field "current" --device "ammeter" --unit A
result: {"value": 90, "unit": "A"}
